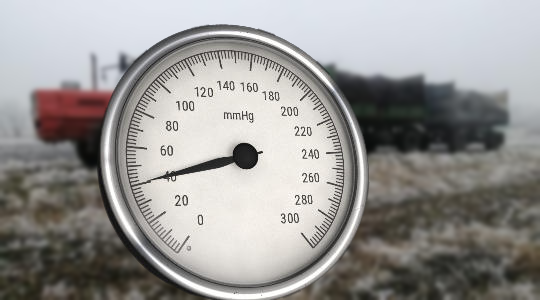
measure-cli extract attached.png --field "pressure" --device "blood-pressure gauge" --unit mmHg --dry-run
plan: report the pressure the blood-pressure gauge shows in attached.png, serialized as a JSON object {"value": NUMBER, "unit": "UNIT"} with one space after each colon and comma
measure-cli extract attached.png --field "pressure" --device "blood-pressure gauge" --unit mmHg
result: {"value": 40, "unit": "mmHg"}
